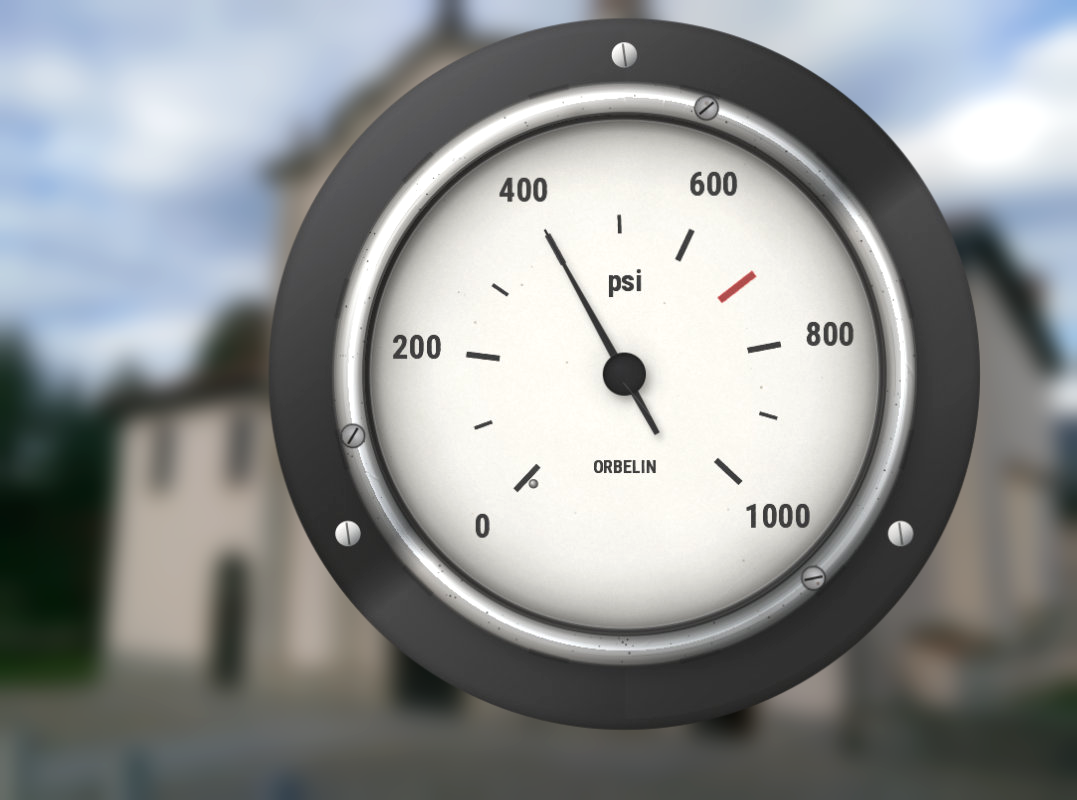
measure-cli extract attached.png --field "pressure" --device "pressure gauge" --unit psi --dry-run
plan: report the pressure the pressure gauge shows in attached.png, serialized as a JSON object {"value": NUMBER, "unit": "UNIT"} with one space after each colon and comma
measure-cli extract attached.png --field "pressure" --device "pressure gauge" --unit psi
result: {"value": 400, "unit": "psi"}
